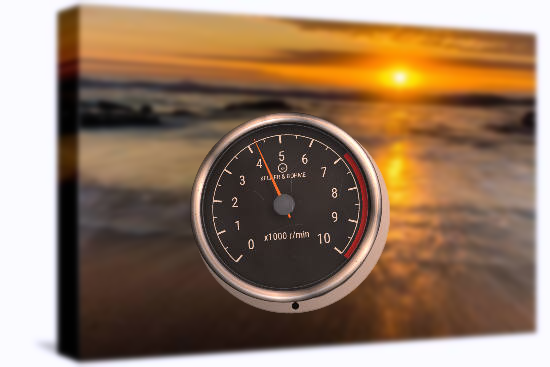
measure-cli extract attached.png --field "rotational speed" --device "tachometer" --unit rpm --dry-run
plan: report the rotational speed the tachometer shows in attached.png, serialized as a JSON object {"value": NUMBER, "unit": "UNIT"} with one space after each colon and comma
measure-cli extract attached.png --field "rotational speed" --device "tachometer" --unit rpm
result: {"value": 4250, "unit": "rpm"}
